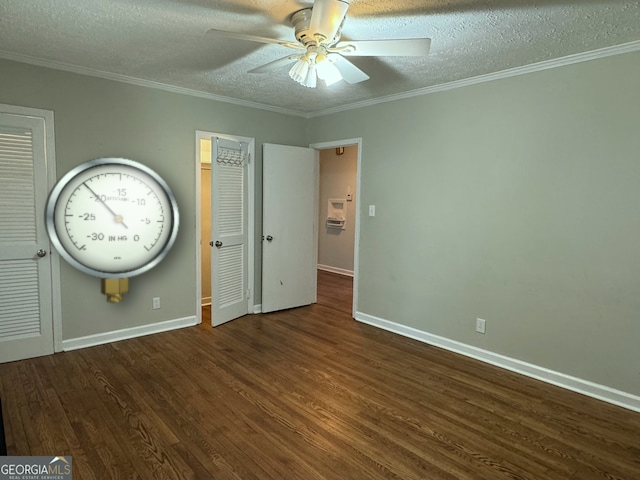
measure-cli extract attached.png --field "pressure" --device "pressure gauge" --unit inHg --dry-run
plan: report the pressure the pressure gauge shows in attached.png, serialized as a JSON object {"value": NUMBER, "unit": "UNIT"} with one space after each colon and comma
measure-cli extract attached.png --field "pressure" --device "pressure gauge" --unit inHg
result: {"value": -20, "unit": "inHg"}
